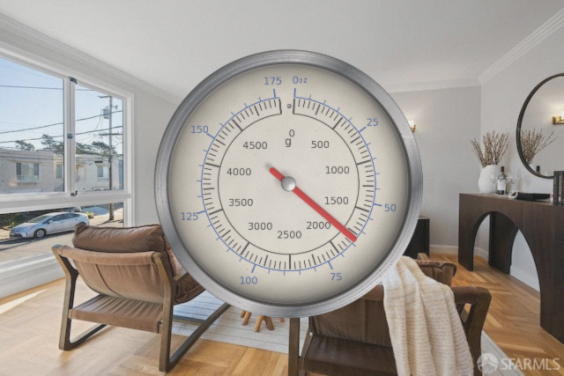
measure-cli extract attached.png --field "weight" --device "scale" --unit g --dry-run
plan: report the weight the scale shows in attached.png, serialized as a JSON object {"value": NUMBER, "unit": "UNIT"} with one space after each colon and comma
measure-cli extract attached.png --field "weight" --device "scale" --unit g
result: {"value": 1800, "unit": "g"}
